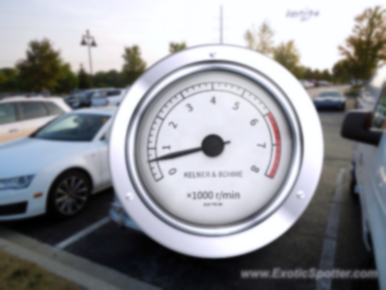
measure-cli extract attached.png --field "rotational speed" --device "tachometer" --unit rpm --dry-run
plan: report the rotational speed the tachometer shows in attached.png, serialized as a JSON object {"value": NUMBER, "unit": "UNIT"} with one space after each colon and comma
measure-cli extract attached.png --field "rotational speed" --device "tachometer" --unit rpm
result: {"value": 600, "unit": "rpm"}
